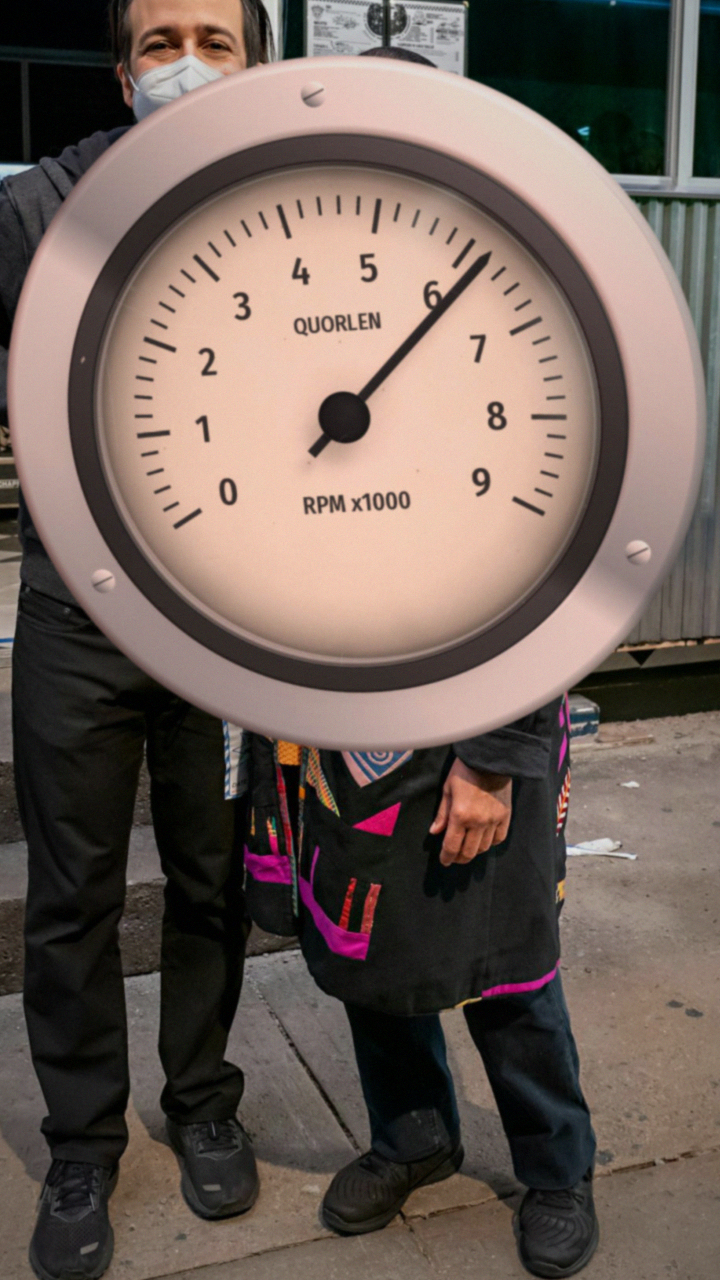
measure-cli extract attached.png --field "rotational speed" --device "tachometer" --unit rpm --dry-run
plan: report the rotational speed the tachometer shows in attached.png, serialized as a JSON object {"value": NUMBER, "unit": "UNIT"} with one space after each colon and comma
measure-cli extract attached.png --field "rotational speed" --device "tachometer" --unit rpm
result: {"value": 6200, "unit": "rpm"}
